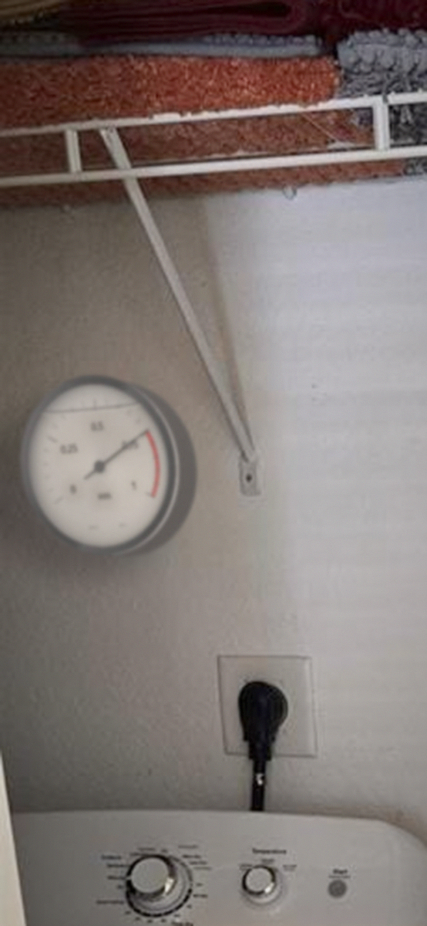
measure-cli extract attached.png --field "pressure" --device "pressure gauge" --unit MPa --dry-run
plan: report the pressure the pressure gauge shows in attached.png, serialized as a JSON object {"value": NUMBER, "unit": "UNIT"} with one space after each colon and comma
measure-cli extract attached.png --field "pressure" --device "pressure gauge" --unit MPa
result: {"value": 0.75, "unit": "MPa"}
